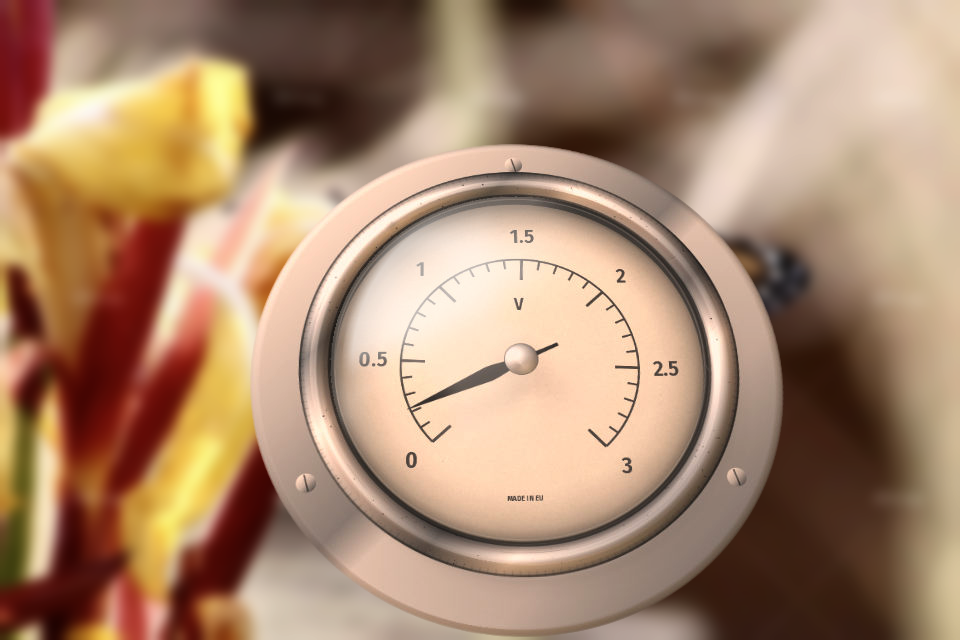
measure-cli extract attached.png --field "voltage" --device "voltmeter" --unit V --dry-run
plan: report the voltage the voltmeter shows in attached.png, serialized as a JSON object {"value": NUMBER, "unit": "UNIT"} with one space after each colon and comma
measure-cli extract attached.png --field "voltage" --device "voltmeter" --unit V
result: {"value": 0.2, "unit": "V"}
